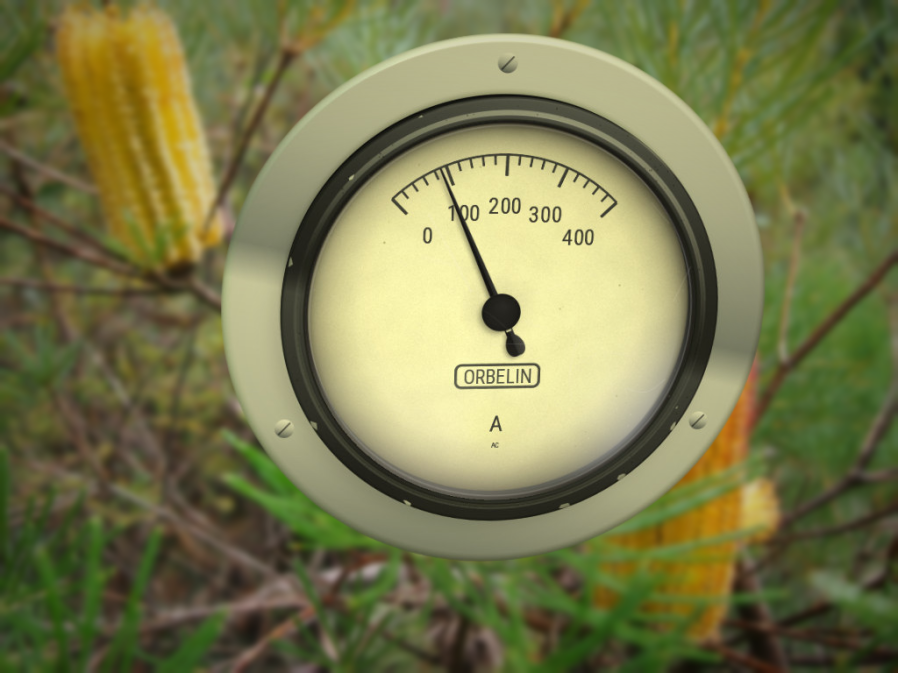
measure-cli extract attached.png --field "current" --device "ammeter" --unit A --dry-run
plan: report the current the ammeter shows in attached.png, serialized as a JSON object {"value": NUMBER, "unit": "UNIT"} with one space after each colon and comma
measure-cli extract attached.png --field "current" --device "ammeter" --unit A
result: {"value": 90, "unit": "A"}
